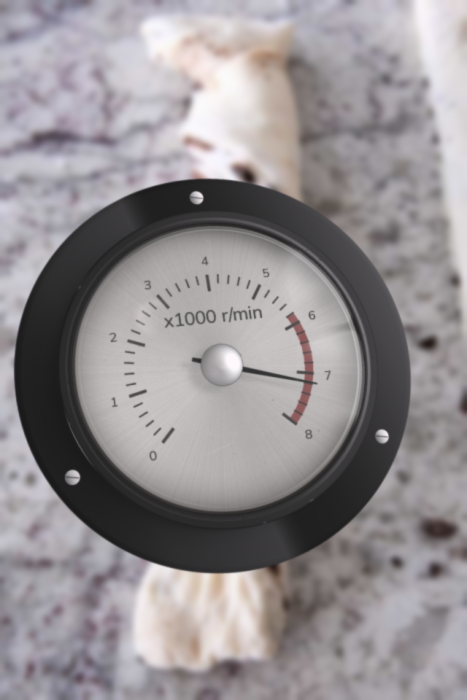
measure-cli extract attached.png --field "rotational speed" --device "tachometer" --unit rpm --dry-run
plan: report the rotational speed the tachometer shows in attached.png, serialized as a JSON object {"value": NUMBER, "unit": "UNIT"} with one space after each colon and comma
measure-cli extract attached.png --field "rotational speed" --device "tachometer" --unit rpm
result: {"value": 7200, "unit": "rpm"}
